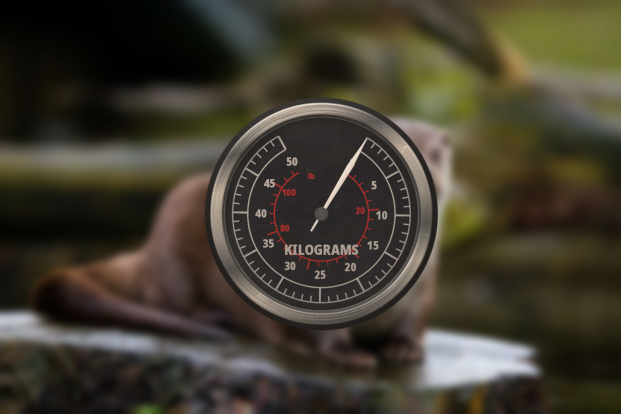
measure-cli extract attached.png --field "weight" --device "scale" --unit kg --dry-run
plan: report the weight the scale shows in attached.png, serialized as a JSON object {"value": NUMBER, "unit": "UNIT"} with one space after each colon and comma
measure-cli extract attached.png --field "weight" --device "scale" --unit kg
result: {"value": 0, "unit": "kg"}
